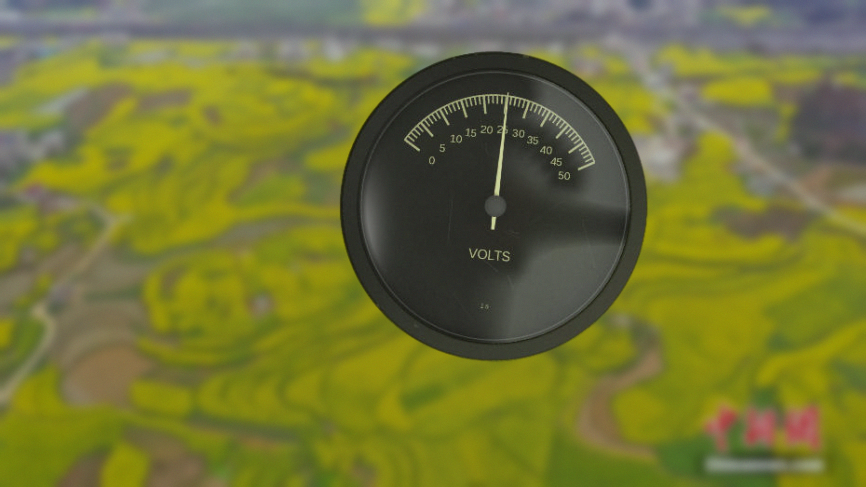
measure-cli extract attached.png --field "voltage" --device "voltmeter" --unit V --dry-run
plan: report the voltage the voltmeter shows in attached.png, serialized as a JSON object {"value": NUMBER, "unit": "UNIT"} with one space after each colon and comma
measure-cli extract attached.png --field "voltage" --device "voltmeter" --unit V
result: {"value": 25, "unit": "V"}
